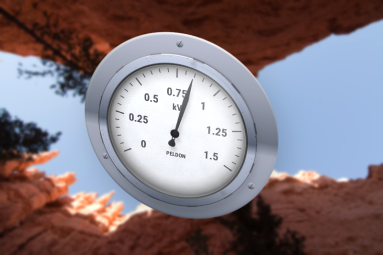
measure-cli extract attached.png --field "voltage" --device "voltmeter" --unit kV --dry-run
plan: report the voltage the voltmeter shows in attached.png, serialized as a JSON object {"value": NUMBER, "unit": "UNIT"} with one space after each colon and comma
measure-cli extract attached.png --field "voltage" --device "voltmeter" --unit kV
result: {"value": 0.85, "unit": "kV"}
